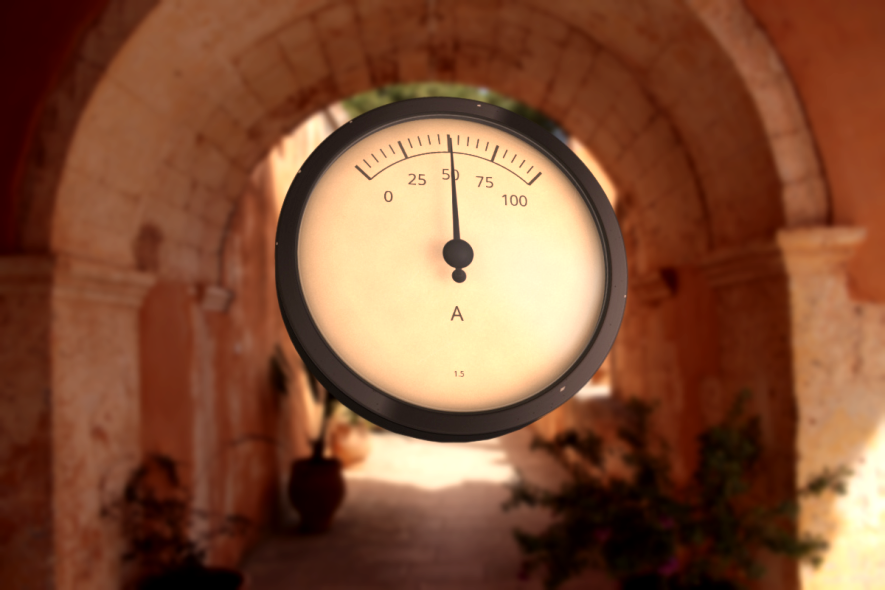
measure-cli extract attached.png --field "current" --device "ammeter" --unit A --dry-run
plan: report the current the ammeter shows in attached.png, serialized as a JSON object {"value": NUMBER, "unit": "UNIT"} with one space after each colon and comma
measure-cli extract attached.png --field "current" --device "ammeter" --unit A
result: {"value": 50, "unit": "A"}
